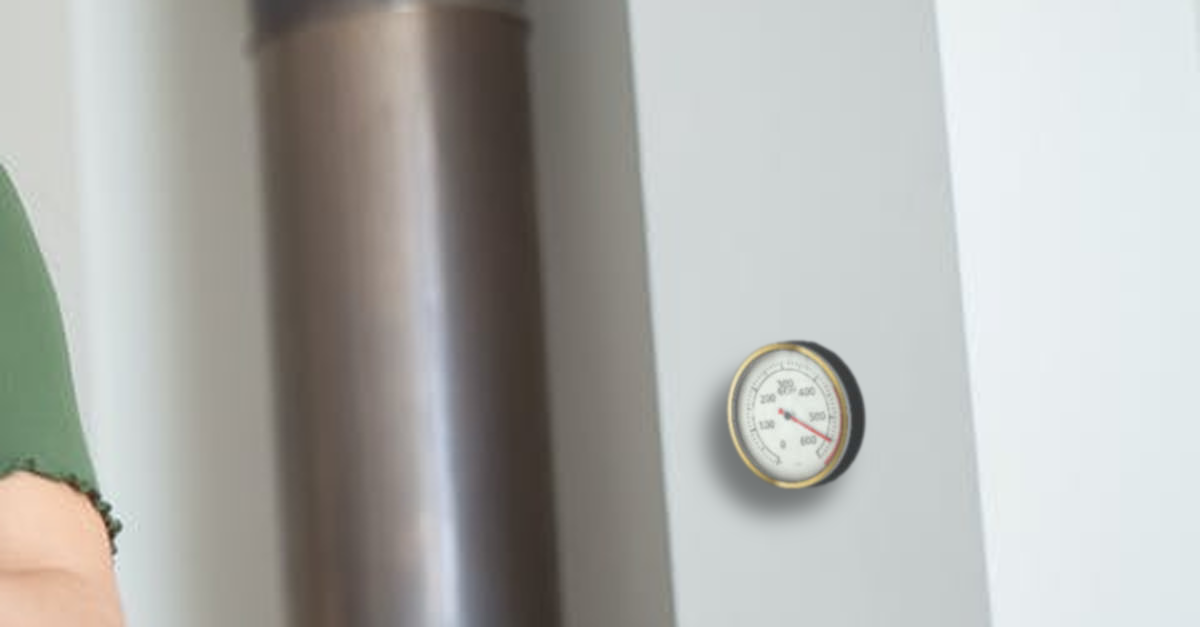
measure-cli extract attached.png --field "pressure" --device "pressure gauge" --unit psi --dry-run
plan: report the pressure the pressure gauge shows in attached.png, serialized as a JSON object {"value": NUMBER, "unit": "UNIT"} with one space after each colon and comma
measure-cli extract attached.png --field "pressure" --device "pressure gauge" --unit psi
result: {"value": 550, "unit": "psi"}
